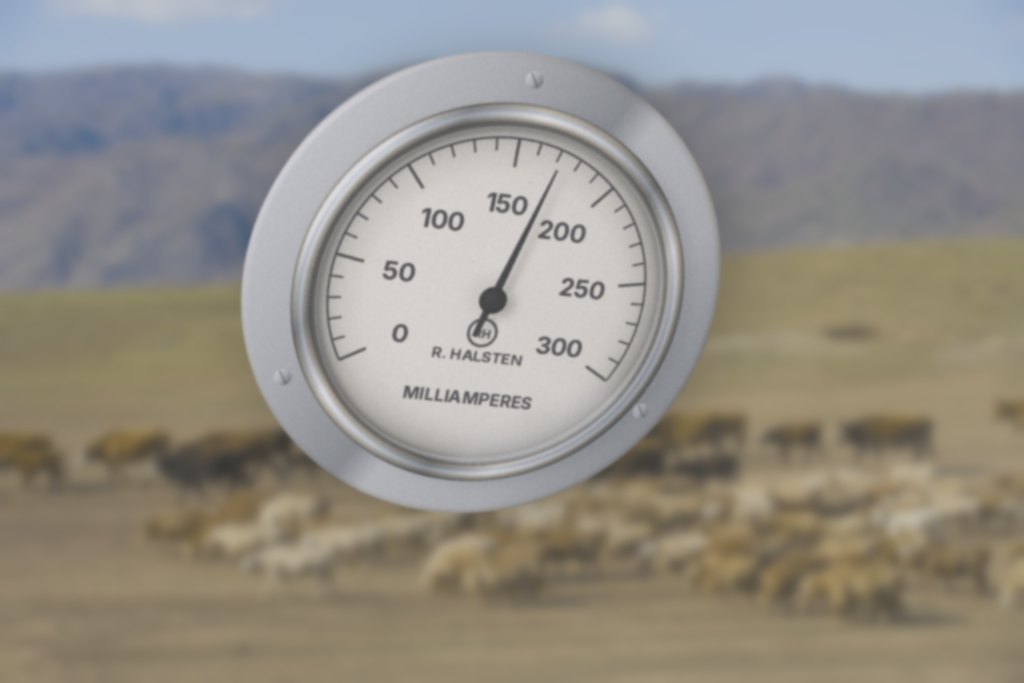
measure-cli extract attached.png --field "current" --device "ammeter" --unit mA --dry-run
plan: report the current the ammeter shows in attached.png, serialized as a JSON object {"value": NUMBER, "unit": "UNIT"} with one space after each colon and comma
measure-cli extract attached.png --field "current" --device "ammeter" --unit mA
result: {"value": 170, "unit": "mA"}
